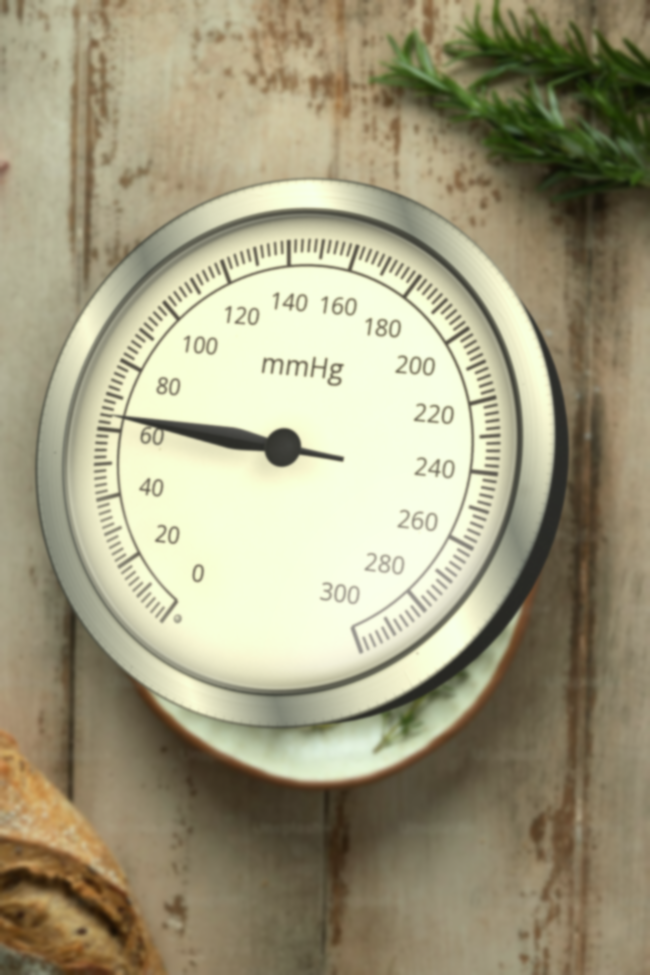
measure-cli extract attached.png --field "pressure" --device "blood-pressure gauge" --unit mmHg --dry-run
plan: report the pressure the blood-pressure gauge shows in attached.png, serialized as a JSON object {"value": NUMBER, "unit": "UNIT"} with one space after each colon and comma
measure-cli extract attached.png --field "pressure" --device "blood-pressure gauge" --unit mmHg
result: {"value": 64, "unit": "mmHg"}
